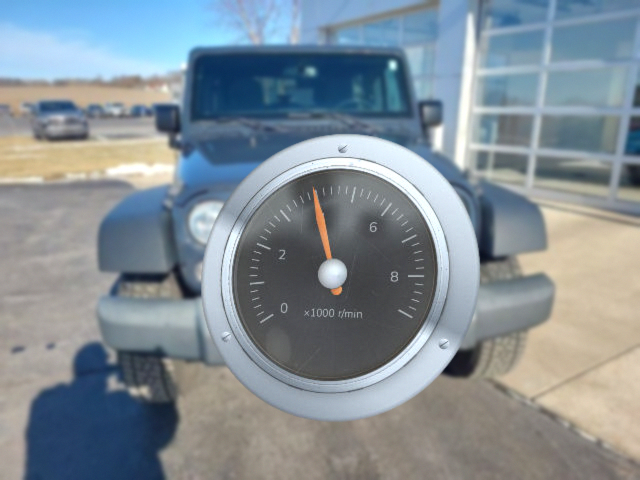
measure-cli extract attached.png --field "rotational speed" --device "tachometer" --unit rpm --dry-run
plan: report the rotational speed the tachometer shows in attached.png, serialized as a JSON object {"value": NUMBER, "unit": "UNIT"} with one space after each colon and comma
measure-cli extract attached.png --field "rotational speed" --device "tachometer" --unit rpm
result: {"value": 4000, "unit": "rpm"}
